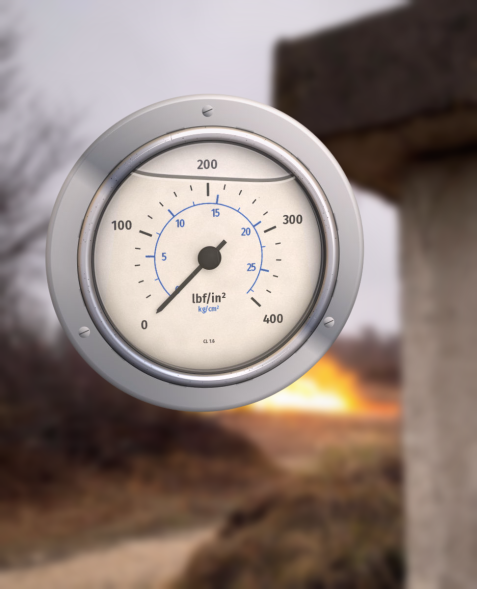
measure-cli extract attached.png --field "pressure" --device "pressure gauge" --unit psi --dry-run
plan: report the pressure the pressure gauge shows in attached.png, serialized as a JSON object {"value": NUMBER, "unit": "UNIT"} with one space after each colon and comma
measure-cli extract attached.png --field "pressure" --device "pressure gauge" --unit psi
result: {"value": 0, "unit": "psi"}
